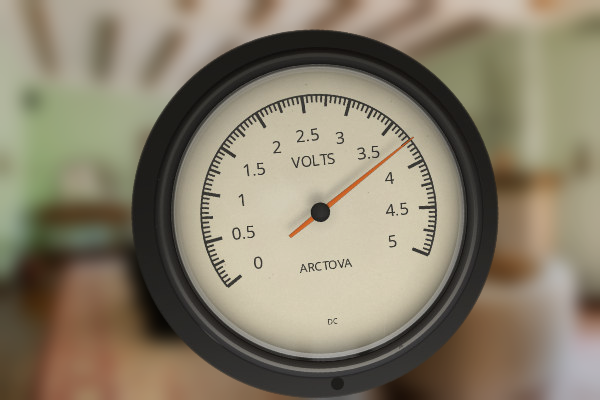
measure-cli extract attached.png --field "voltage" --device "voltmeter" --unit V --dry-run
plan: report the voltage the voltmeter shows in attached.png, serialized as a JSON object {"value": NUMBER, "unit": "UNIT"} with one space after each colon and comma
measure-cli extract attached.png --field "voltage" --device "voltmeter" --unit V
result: {"value": 3.75, "unit": "V"}
